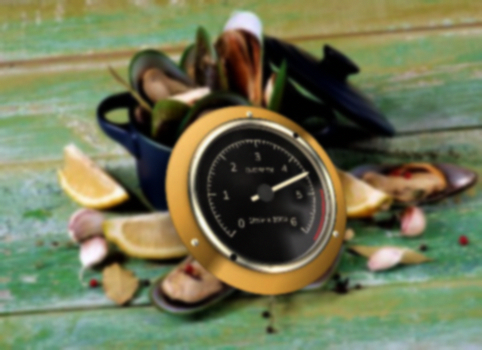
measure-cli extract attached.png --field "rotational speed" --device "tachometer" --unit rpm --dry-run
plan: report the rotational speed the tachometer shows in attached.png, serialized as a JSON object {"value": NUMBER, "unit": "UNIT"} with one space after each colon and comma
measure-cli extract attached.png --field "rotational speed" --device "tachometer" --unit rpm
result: {"value": 4500, "unit": "rpm"}
